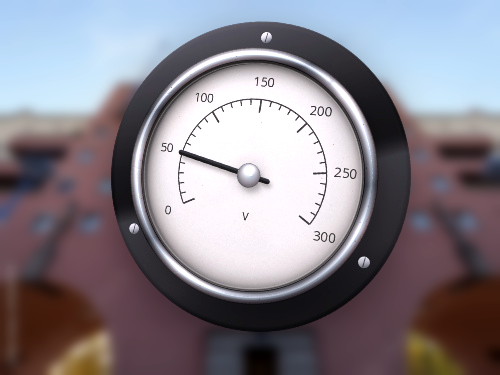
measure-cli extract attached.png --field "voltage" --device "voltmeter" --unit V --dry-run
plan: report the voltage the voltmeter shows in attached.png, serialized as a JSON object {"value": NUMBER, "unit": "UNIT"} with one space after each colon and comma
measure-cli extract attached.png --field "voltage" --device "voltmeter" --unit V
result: {"value": 50, "unit": "V"}
